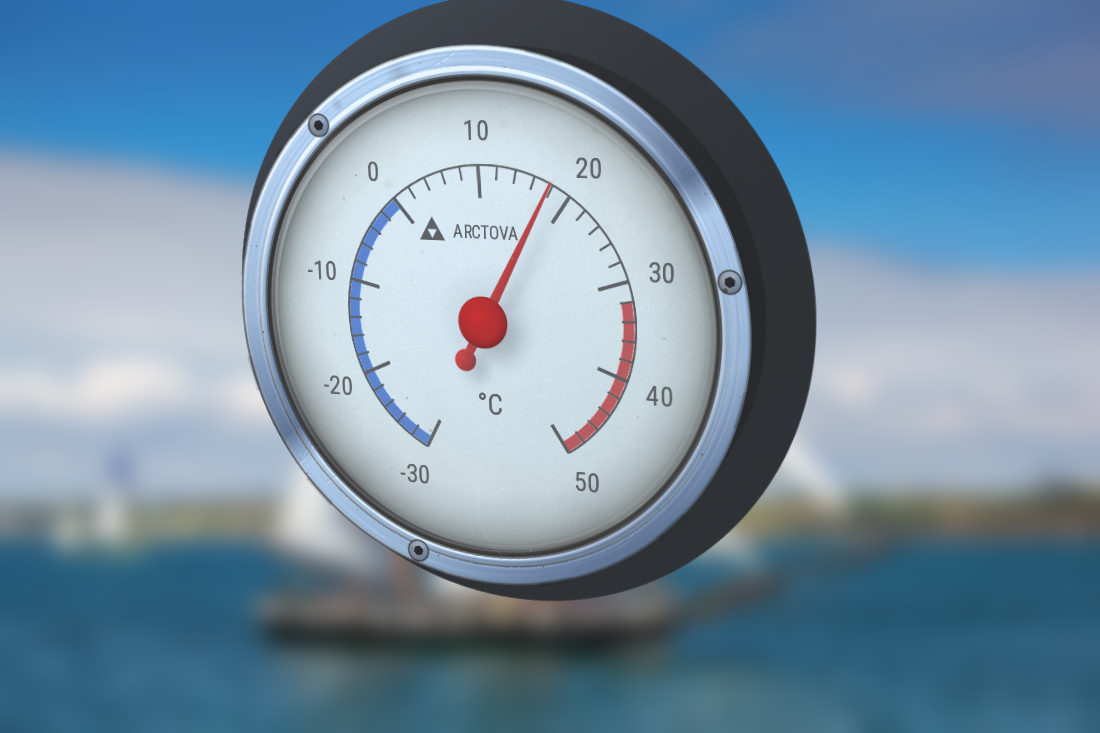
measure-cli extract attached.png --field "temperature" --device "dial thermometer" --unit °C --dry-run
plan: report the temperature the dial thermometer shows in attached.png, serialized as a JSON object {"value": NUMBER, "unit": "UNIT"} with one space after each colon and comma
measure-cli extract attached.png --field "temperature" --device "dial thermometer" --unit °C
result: {"value": 18, "unit": "°C"}
